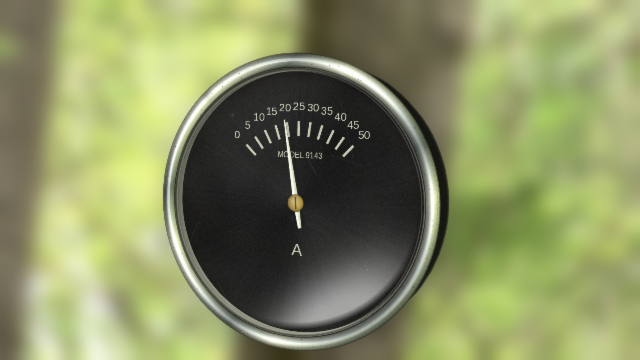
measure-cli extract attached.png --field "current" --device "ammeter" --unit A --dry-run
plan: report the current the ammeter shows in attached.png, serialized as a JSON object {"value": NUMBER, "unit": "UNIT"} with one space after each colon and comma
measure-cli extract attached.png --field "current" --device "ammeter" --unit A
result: {"value": 20, "unit": "A"}
